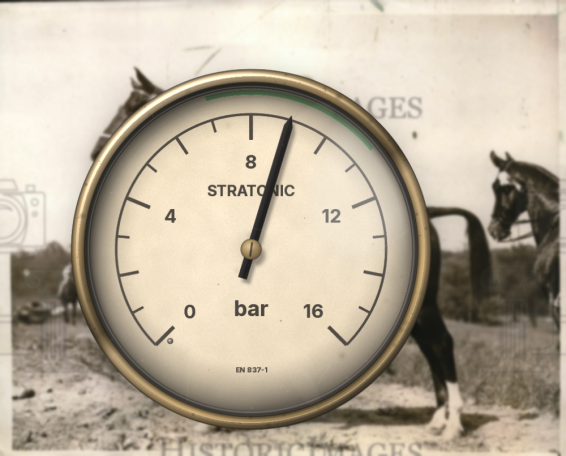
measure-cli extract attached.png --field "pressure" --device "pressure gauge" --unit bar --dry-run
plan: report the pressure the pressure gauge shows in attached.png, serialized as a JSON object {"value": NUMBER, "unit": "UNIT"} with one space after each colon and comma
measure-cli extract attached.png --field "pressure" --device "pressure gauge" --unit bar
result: {"value": 9, "unit": "bar"}
